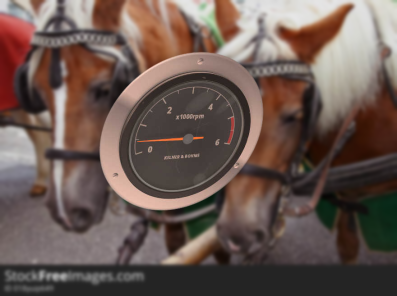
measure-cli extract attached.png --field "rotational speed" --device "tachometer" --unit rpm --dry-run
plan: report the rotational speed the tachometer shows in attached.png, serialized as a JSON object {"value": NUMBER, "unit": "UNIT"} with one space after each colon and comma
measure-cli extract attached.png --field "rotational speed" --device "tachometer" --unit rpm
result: {"value": 500, "unit": "rpm"}
